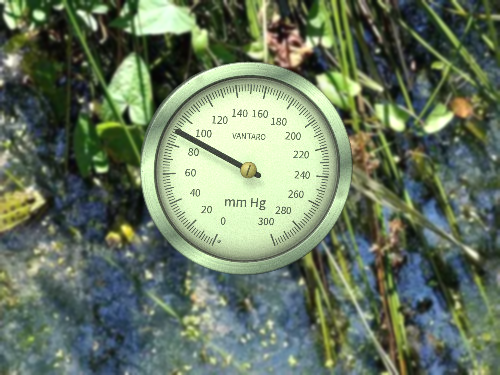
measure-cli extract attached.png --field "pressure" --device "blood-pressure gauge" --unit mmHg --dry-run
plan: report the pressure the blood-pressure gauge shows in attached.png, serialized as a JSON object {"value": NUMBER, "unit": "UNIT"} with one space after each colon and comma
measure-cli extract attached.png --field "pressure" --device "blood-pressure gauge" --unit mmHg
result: {"value": 90, "unit": "mmHg"}
